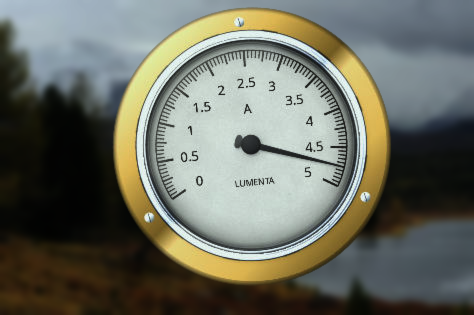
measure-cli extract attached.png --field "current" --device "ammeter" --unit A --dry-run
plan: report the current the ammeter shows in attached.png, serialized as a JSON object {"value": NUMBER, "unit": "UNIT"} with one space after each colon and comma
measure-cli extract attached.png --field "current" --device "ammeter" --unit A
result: {"value": 4.75, "unit": "A"}
